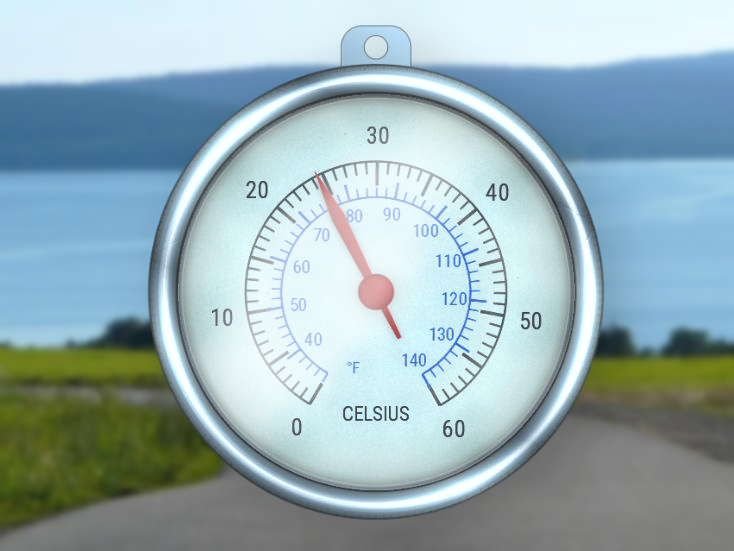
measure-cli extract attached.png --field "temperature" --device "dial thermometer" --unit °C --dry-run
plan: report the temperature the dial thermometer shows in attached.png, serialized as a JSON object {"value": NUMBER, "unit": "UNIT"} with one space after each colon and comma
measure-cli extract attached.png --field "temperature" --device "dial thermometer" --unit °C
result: {"value": 24.5, "unit": "°C"}
